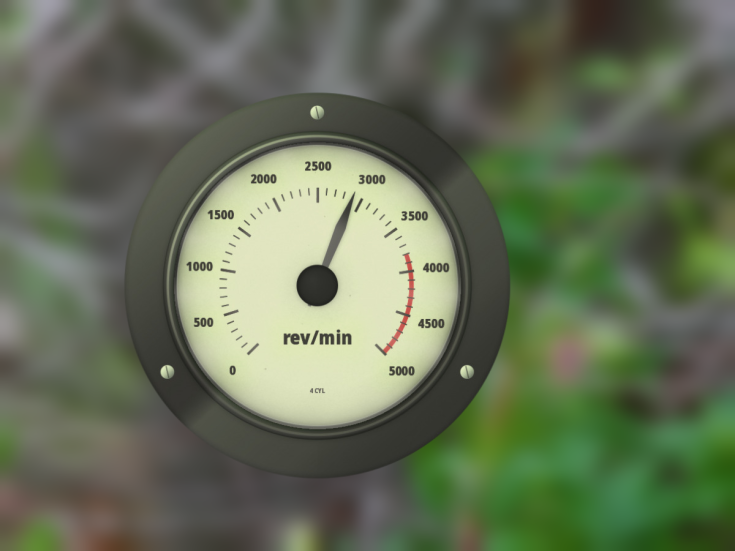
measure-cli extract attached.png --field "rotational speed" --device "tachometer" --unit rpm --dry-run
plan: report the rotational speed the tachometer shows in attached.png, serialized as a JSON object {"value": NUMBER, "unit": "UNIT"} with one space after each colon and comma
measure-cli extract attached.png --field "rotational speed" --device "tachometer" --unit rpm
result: {"value": 2900, "unit": "rpm"}
